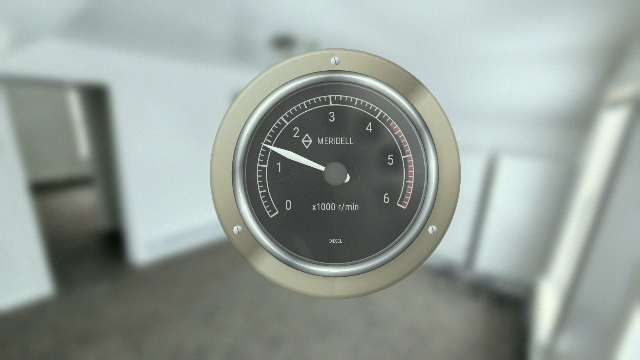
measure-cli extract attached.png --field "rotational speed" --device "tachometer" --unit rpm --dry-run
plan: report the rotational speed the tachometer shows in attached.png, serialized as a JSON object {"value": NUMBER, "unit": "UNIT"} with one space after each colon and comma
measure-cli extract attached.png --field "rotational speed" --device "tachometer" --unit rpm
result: {"value": 1400, "unit": "rpm"}
